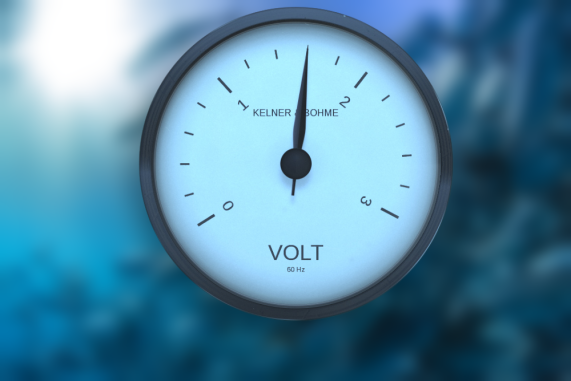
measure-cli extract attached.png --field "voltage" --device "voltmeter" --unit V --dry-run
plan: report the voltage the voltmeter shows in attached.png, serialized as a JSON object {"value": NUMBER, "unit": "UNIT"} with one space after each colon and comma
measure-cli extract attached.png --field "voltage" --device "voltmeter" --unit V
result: {"value": 1.6, "unit": "V"}
